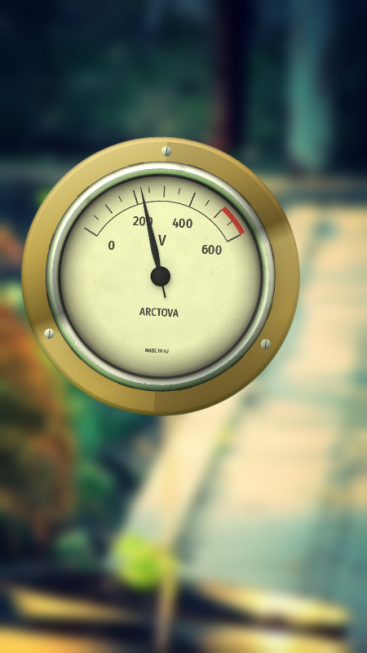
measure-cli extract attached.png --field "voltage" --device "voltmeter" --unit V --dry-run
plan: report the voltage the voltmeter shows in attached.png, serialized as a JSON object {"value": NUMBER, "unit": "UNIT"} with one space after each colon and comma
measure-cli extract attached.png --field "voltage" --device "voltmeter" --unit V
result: {"value": 225, "unit": "V"}
